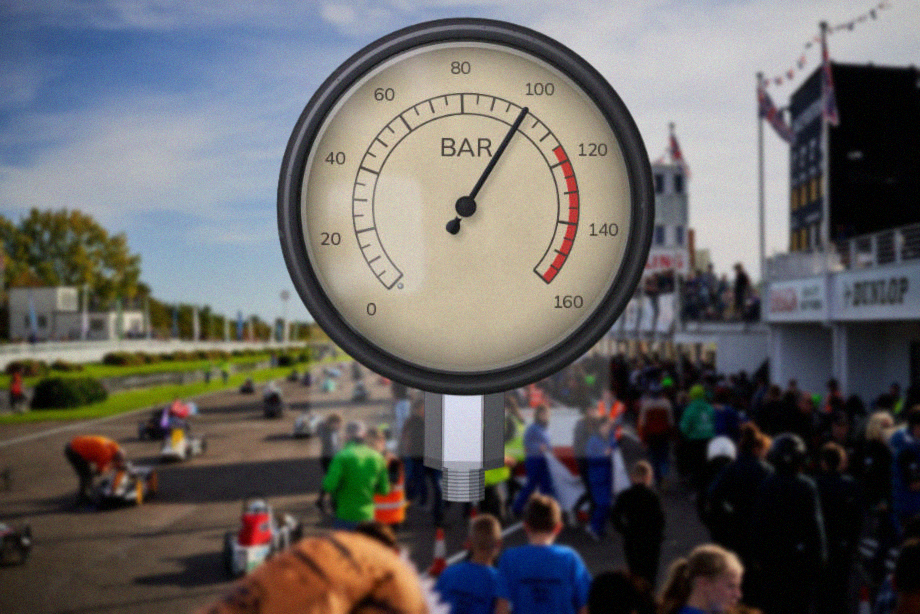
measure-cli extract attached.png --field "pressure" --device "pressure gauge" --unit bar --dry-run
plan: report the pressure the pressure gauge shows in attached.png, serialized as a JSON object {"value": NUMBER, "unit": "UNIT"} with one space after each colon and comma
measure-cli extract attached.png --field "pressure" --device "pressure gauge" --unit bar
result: {"value": 100, "unit": "bar"}
